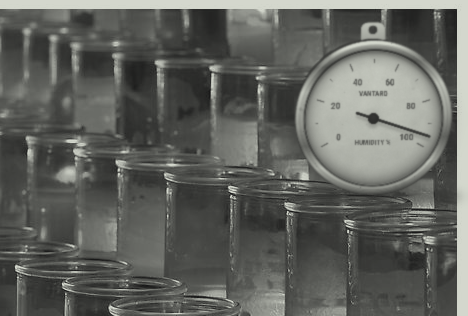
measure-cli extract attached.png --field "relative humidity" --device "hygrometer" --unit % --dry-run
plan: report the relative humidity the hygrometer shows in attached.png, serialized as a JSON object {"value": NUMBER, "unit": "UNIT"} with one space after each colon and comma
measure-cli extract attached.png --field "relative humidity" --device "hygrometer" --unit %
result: {"value": 95, "unit": "%"}
